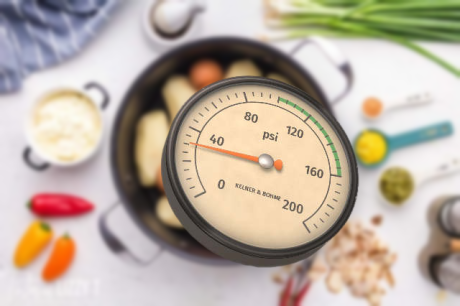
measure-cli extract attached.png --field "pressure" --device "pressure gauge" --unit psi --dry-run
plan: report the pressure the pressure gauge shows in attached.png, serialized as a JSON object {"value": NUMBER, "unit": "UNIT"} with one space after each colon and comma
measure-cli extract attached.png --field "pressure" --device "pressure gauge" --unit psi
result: {"value": 30, "unit": "psi"}
